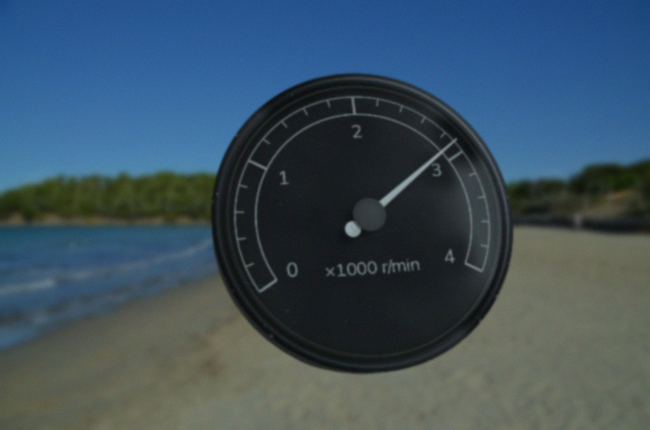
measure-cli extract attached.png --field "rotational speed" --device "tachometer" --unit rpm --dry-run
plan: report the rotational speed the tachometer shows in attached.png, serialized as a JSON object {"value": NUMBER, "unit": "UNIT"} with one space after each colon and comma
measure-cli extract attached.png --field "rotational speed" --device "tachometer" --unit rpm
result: {"value": 2900, "unit": "rpm"}
